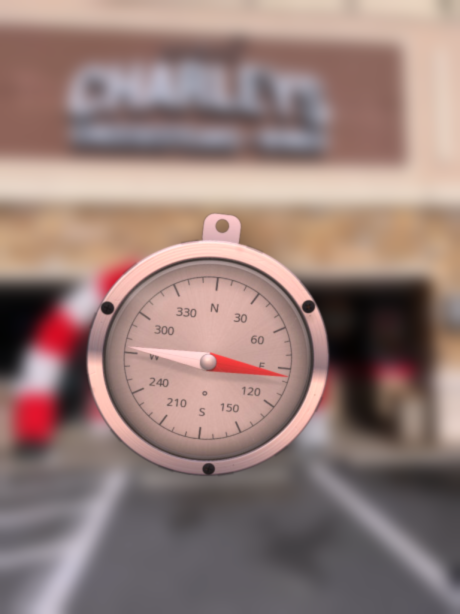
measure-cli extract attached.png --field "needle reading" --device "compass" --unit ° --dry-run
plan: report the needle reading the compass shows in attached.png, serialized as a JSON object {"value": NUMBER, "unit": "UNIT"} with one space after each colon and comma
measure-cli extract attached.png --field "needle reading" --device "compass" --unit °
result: {"value": 95, "unit": "°"}
